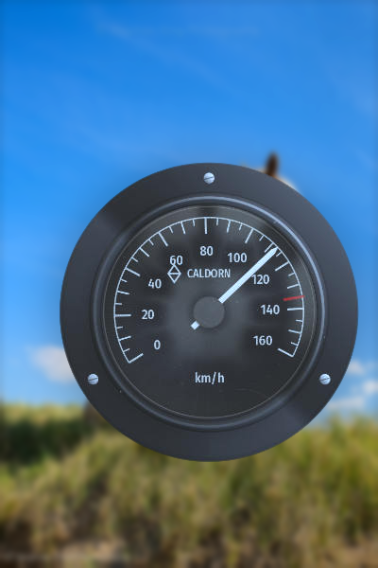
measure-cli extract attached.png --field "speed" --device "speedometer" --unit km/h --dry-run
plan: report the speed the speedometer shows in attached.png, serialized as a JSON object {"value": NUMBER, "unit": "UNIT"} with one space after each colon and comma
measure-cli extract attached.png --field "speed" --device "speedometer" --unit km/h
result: {"value": 112.5, "unit": "km/h"}
